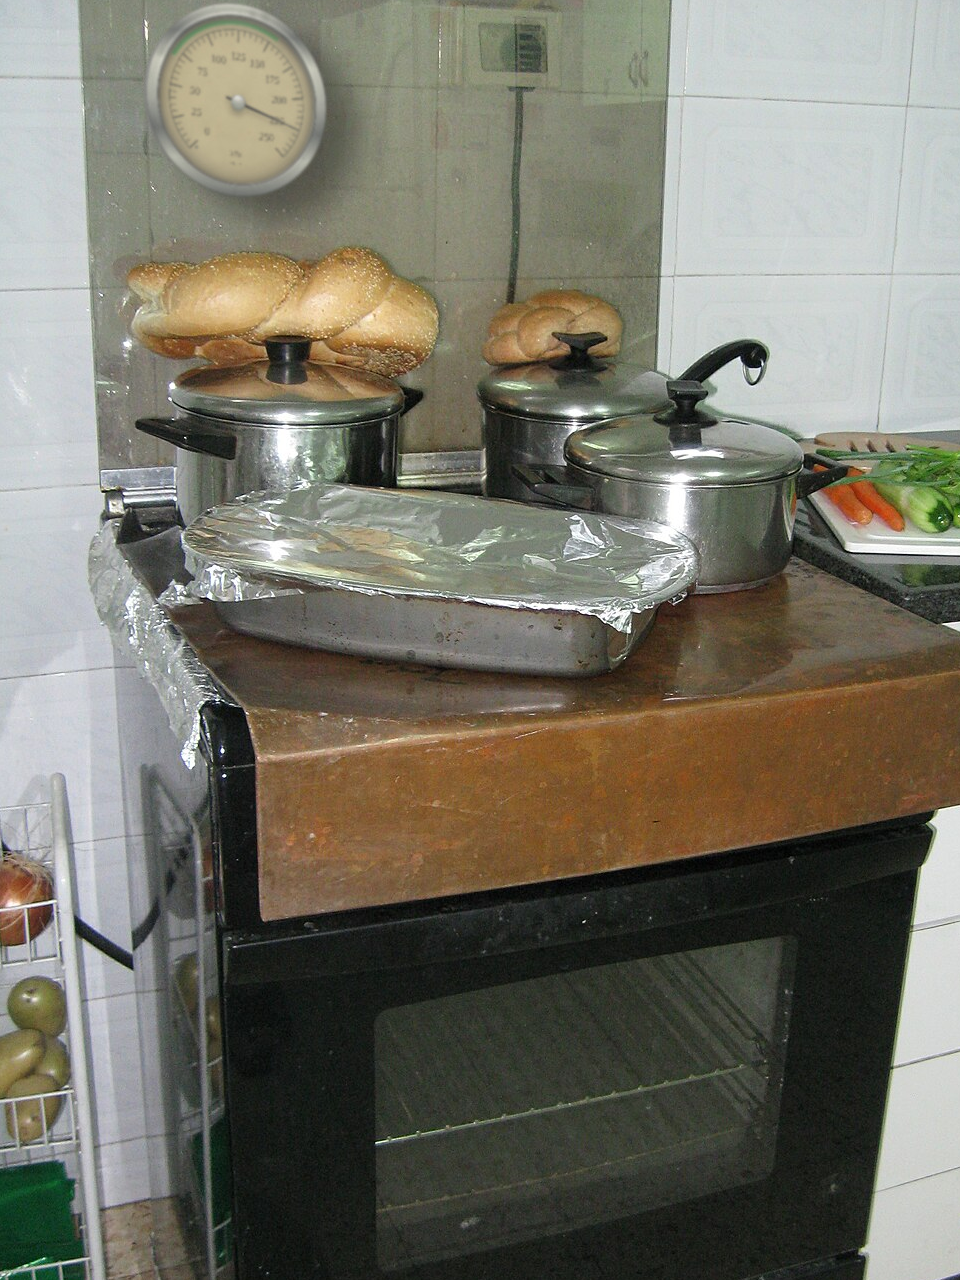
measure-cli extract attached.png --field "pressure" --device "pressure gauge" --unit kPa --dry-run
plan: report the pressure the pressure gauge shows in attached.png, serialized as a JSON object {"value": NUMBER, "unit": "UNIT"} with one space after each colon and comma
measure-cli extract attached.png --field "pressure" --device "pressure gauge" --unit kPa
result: {"value": 225, "unit": "kPa"}
